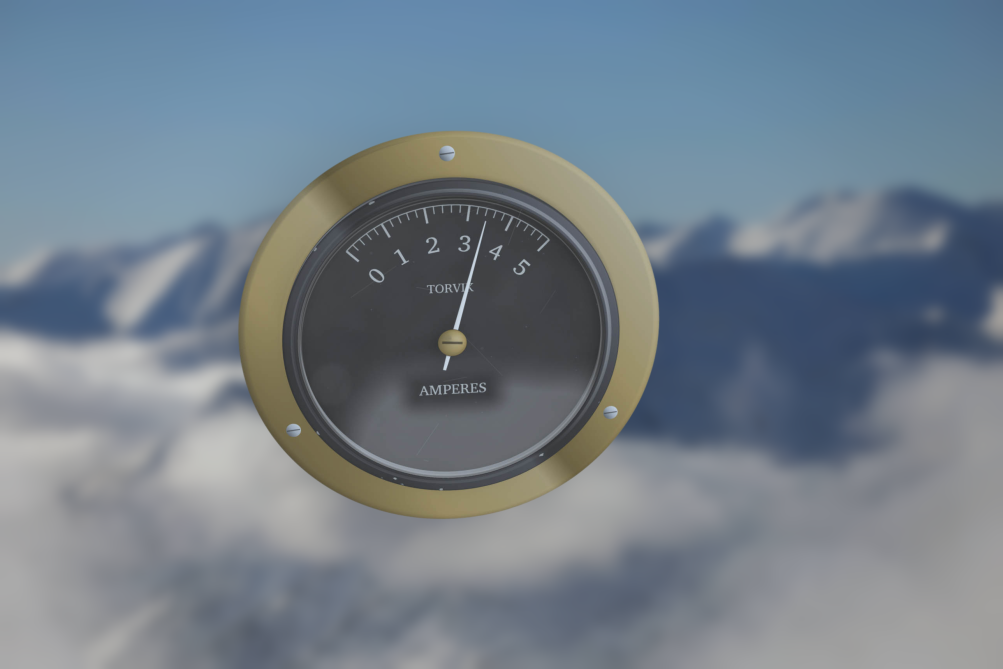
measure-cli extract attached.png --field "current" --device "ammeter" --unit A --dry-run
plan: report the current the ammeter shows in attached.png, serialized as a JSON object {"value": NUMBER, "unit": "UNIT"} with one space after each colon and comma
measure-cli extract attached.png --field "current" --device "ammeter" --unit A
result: {"value": 3.4, "unit": "A"}
